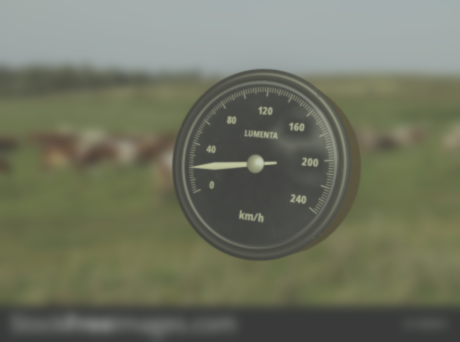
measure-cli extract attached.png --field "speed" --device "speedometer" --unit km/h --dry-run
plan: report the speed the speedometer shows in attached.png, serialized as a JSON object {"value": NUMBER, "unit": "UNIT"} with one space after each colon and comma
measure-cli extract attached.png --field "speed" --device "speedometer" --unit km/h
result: {"value": 20, "unit": "km/h"}
